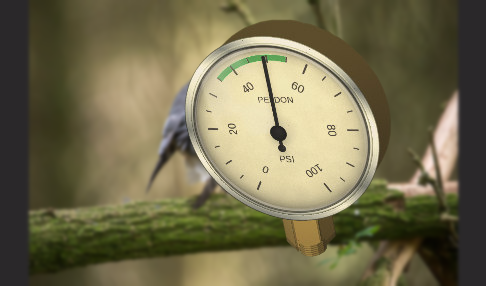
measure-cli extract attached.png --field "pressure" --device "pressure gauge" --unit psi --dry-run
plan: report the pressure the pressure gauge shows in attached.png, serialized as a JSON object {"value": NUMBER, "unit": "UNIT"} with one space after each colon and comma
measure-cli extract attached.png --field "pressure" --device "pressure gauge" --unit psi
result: {"value": 50, "unit": "psi"}
